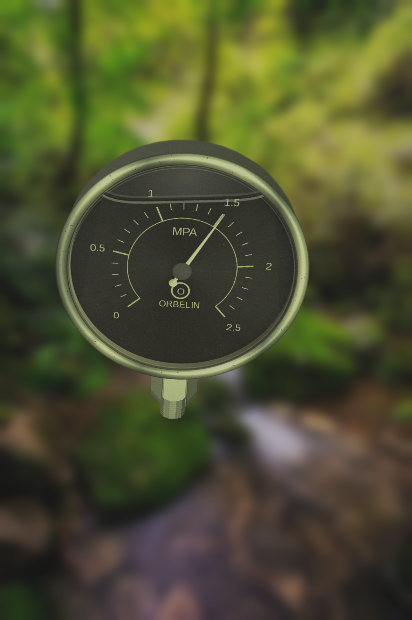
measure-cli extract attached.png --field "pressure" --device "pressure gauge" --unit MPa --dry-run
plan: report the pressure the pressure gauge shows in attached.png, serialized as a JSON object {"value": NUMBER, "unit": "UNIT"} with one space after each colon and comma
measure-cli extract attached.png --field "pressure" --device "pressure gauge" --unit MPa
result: {"value": 1.5, "unit": "MPa"}
